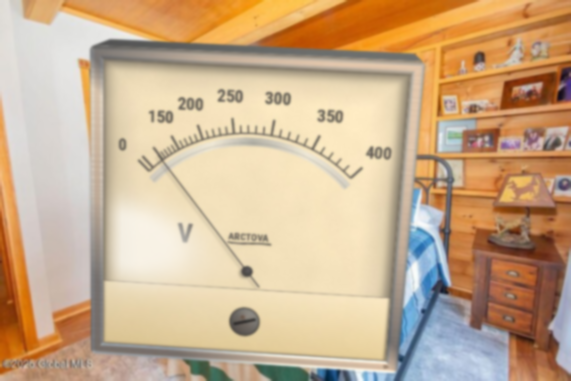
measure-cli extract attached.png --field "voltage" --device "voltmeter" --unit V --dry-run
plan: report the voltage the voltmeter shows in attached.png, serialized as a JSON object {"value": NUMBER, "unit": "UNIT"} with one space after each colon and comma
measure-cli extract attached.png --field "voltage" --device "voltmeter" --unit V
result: {"value": 100, "unit": "V"}
